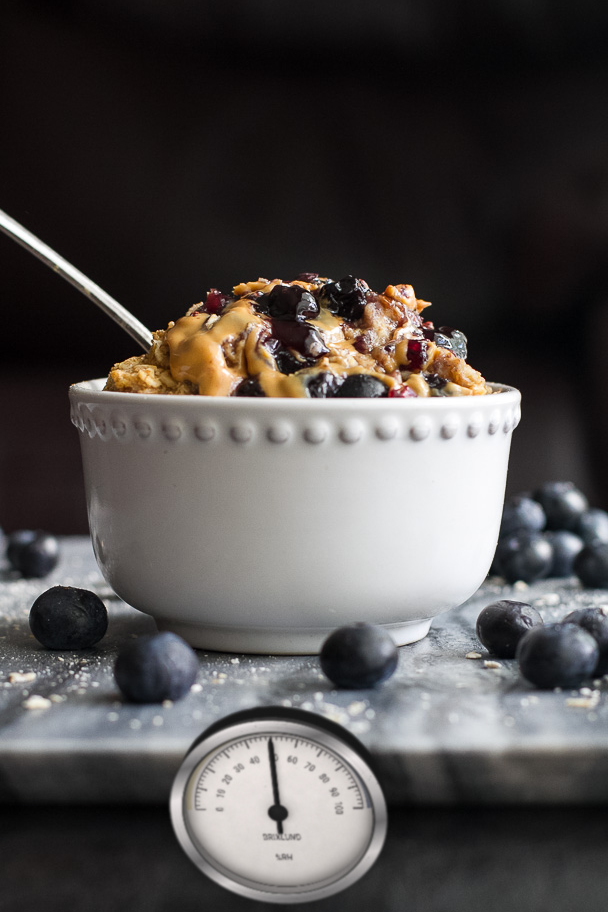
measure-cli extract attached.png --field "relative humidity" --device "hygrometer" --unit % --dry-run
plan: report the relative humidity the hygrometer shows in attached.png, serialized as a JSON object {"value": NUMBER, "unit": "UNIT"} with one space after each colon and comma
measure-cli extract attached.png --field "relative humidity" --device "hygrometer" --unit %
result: {"value": 50, "unit": "%"}
